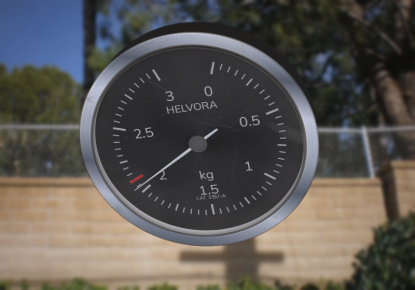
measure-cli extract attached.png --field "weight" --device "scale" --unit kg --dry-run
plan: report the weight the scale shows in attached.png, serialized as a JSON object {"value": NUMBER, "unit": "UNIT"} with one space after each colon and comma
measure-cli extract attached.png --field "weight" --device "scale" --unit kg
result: {"value": 2.05, "unit": "kg"}
